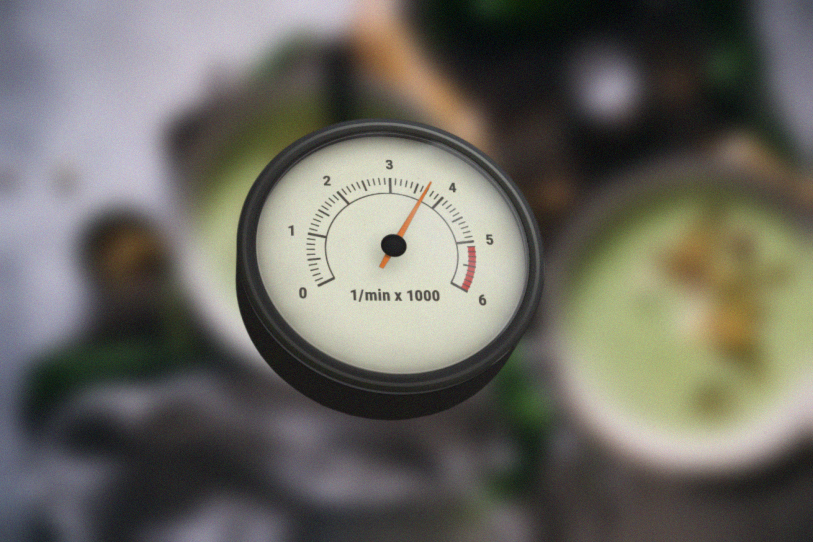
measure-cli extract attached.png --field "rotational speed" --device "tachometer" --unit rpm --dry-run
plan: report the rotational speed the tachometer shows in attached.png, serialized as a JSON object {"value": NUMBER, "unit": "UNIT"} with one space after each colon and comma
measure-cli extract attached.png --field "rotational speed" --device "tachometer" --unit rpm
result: {"value": 3700, "unit": "rpm"}
